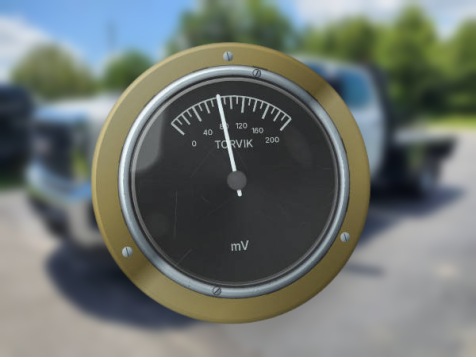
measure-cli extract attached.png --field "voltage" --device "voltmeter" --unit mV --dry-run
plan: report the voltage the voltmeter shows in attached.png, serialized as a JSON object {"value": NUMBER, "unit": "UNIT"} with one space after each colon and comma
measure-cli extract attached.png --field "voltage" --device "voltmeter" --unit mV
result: {"value": 80, "unit": "mV"}
